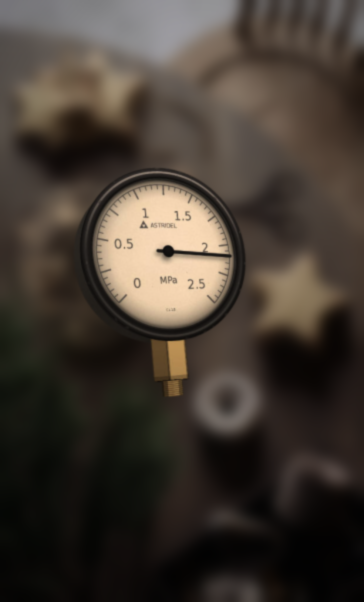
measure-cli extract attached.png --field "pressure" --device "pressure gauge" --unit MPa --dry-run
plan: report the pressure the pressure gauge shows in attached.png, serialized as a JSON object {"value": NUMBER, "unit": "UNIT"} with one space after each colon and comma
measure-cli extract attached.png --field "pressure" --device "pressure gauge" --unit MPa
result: {"value": 2.1, "unit": "MPa"}
